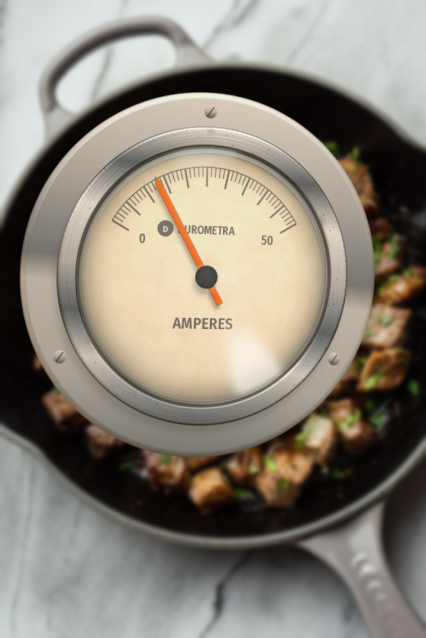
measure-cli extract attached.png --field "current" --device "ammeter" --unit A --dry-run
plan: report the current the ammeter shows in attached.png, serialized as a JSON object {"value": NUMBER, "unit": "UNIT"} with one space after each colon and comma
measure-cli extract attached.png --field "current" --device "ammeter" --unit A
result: {"value": 13, "unit": "A"}
